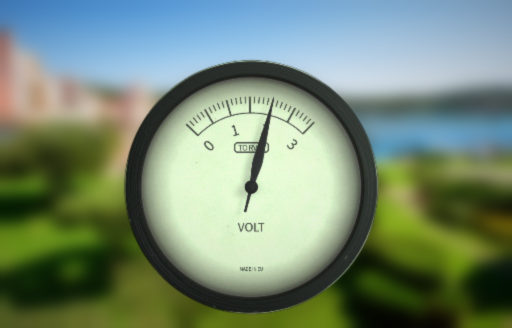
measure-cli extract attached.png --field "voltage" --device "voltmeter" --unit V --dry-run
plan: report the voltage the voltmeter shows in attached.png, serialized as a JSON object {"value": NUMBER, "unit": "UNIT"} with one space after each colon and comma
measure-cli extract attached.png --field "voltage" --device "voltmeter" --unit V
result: {"value": 2, "unit": "V"}
